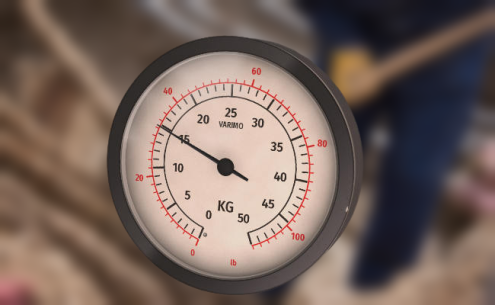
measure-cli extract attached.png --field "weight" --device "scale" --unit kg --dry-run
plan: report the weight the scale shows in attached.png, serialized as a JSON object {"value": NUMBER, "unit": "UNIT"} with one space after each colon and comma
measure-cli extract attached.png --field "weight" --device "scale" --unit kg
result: {"value": 15, "unit": "kg"}
